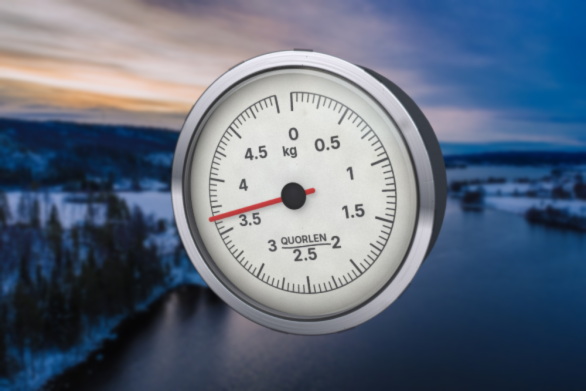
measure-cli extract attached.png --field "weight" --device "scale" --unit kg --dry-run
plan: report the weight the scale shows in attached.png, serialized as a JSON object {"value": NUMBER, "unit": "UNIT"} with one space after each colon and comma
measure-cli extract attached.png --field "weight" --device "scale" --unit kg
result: {"value": 3.65, "unit": "kg"}
